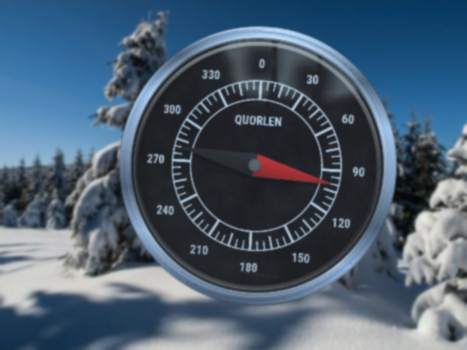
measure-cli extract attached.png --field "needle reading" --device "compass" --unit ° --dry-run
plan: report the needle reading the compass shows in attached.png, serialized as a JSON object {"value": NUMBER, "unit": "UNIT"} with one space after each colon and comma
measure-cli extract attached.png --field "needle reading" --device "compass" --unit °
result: {"value": 100, "unit": "°"}
